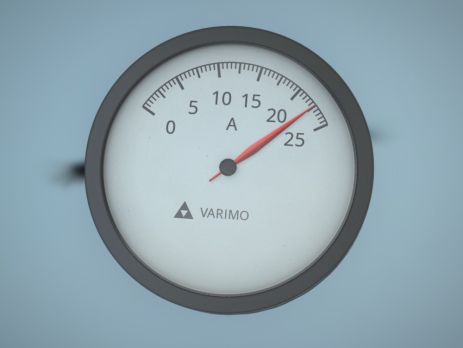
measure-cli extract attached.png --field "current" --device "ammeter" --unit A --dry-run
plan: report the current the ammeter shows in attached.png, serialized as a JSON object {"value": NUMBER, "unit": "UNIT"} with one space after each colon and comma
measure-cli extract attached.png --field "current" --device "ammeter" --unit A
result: {"value": 22.5, "unit": "A"}
